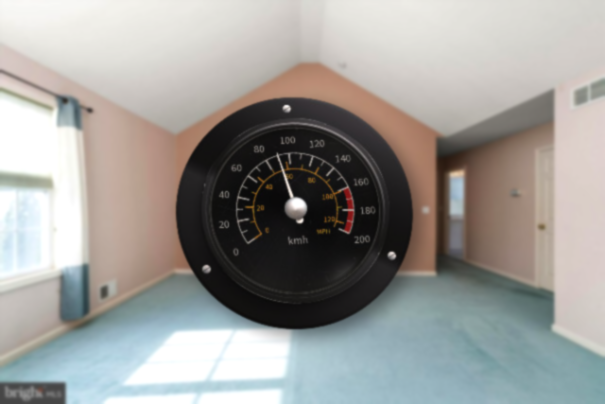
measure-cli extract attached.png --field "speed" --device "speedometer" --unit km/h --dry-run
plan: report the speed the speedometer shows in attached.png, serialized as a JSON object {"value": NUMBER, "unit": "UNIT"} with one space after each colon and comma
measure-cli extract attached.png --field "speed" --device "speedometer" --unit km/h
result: {"value": 90, "unit": "km/h"}
